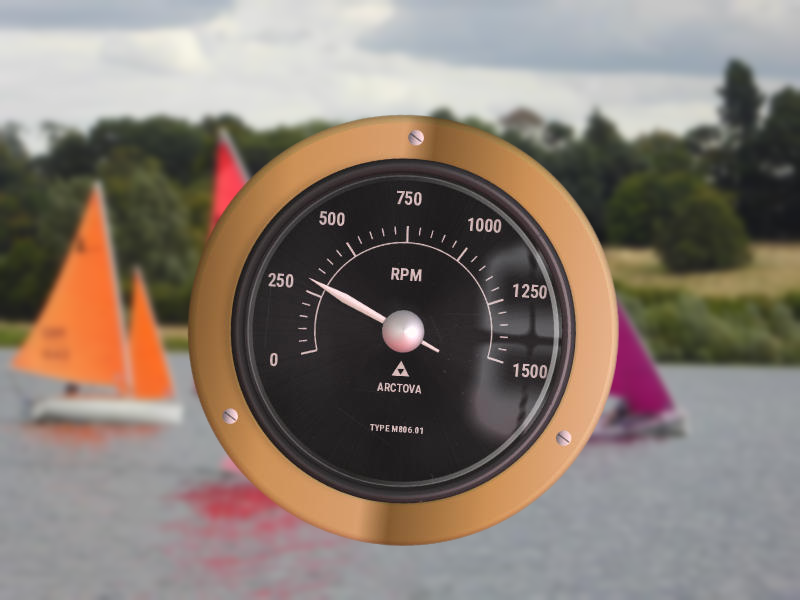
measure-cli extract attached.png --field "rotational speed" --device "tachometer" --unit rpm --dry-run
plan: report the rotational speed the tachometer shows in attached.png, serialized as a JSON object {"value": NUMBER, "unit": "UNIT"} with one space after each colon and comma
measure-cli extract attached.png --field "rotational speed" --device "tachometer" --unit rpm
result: {"value": 300, "unit": "rpm"}
